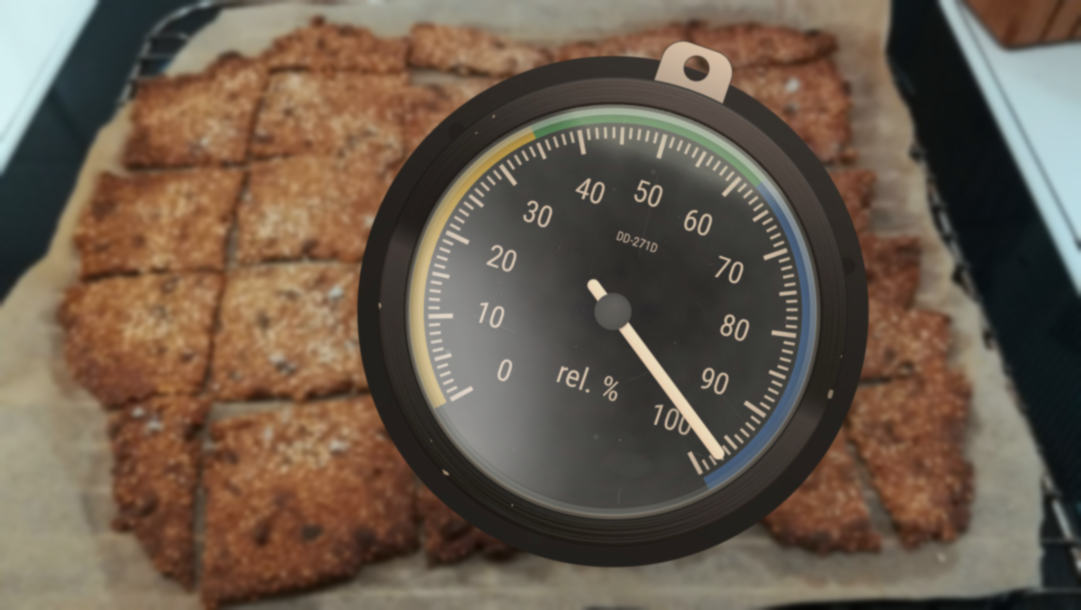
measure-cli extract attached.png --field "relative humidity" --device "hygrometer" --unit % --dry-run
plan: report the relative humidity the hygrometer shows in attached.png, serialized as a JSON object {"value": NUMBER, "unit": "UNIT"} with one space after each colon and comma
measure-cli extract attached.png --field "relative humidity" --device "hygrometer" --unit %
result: {"value": 97, "unit": "%"}
